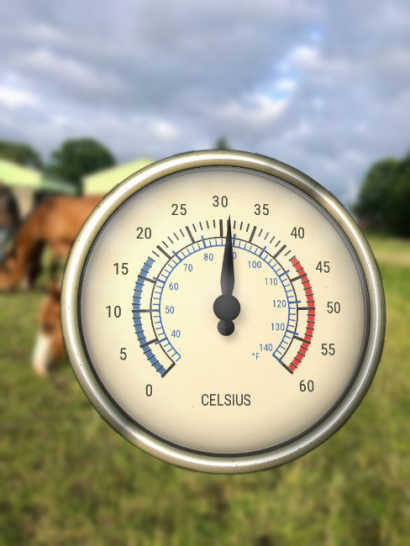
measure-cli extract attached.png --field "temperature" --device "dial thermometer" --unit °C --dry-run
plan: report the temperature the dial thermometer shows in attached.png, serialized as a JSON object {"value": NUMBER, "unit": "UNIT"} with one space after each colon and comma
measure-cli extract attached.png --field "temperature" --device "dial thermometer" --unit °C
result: {"value": 31, "unit": "°C"}
